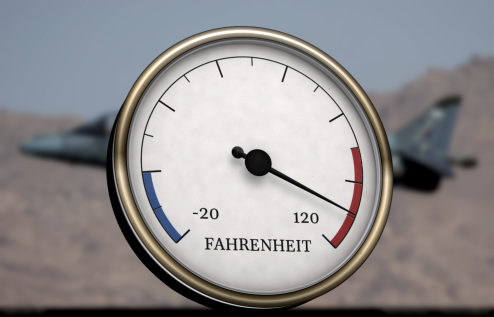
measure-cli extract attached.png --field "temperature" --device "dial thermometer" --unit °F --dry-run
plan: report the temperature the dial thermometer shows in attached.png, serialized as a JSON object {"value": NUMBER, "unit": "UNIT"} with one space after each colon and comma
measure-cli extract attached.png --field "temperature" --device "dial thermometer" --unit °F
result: {"value": 110, "unit": "°F"}
